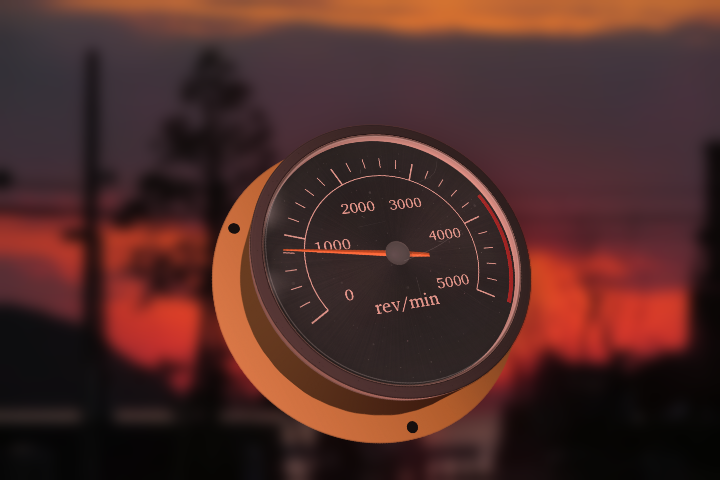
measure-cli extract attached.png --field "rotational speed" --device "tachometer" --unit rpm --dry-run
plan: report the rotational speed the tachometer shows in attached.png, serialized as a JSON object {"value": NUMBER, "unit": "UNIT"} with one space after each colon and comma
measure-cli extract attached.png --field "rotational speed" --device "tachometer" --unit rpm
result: {"value": 800, "unit": "rpm"}
